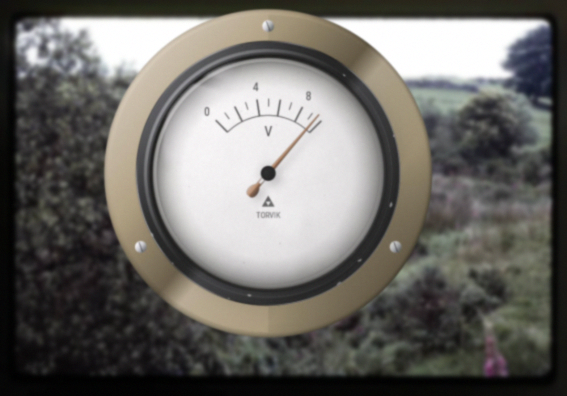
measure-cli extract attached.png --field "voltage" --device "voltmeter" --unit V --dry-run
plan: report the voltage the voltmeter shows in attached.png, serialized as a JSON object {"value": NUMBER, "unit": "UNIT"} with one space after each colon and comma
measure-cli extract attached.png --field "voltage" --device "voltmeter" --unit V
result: {"value": 9.5, "unit": "V"}
